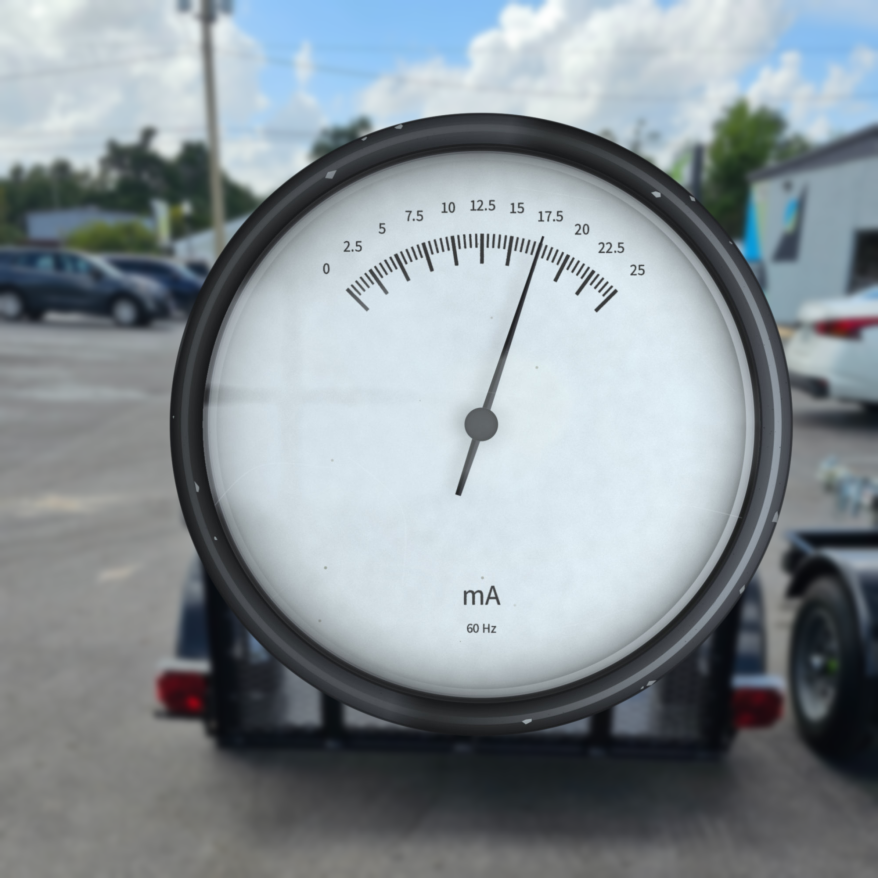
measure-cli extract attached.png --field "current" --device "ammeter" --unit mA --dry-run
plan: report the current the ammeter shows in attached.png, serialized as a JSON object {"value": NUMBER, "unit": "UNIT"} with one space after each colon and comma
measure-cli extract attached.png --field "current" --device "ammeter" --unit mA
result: {"value": 17.5, "unit": "mA"}
